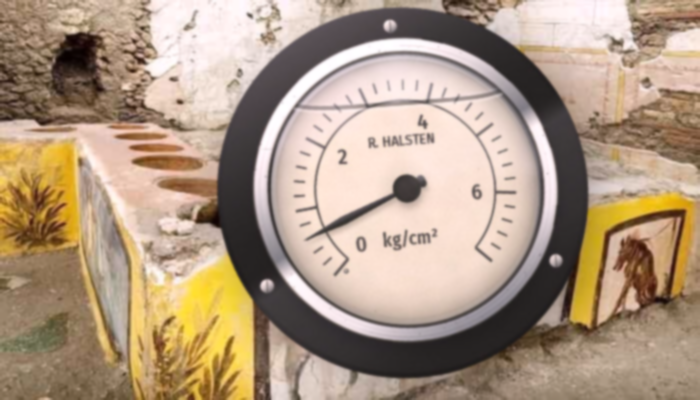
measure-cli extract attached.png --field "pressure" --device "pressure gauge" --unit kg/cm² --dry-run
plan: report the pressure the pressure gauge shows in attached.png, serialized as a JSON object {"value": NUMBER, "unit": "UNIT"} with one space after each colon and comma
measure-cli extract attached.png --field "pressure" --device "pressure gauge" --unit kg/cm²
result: {"value": 0.6, "unit": "kg/cm²"}
